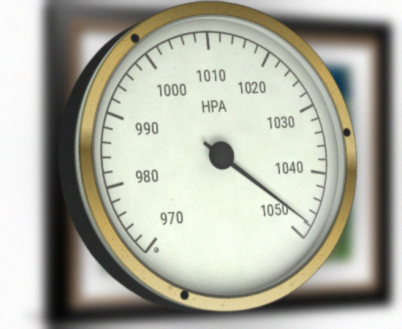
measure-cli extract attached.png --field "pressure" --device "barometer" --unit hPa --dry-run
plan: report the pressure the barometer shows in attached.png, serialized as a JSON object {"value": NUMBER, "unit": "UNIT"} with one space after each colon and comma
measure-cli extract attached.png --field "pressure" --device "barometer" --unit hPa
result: {"value": 1048, "unit": "hPa"}
